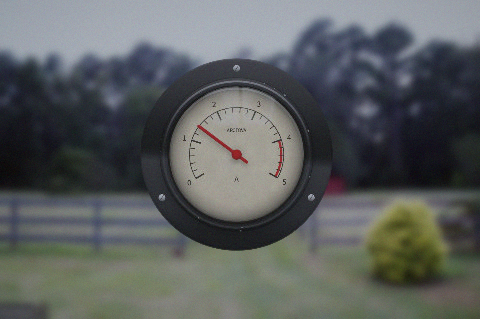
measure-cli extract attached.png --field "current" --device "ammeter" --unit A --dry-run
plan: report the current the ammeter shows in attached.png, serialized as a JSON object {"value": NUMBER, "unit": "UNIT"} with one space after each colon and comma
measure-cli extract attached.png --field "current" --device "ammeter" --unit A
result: {"value": 1.4, "unit": "A"}
